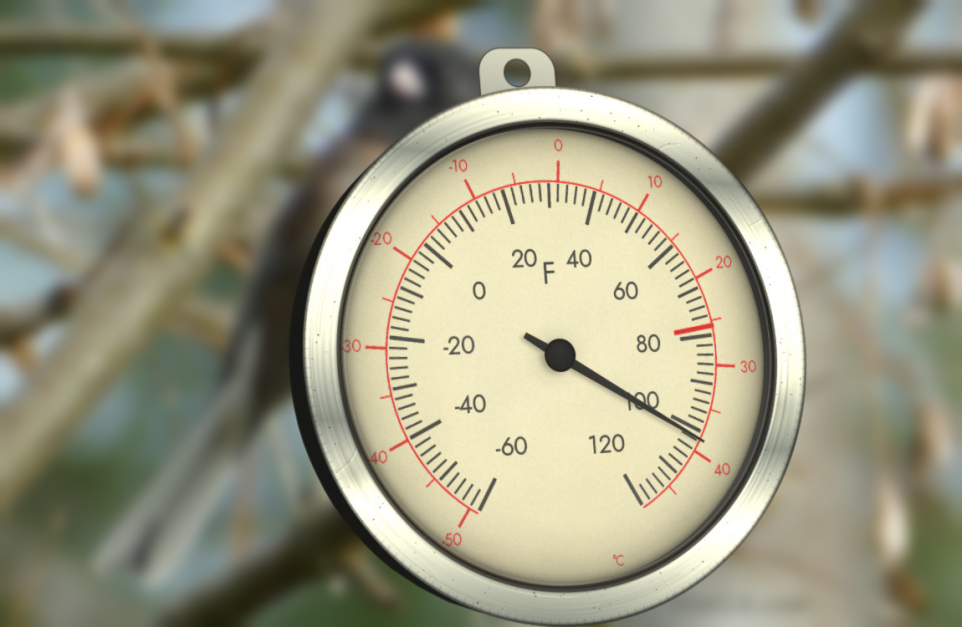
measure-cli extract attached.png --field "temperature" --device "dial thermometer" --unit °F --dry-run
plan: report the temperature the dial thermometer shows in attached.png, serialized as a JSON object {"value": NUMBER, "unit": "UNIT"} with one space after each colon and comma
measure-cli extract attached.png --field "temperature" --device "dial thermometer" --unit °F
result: {"value": 102, "unit": "°F"}
